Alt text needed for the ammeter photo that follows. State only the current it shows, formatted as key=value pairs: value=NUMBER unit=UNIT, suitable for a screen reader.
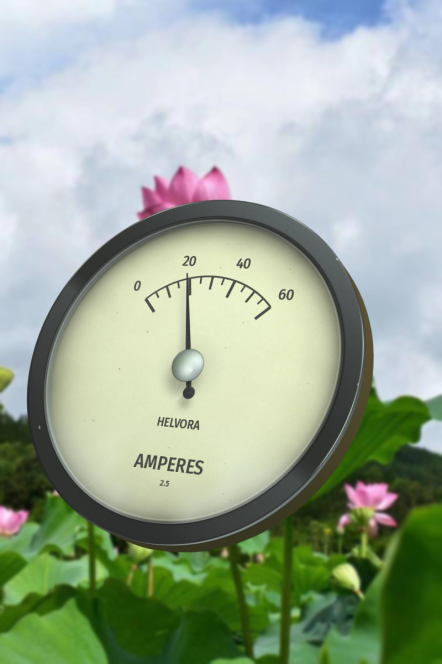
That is value=20 unit=A
